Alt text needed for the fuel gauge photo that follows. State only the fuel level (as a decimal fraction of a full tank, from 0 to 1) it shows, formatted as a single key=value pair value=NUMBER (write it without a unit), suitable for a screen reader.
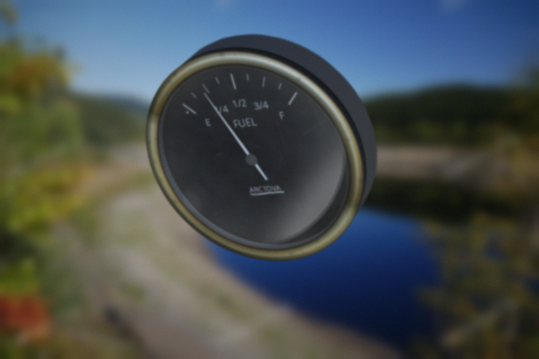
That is value=0.25
